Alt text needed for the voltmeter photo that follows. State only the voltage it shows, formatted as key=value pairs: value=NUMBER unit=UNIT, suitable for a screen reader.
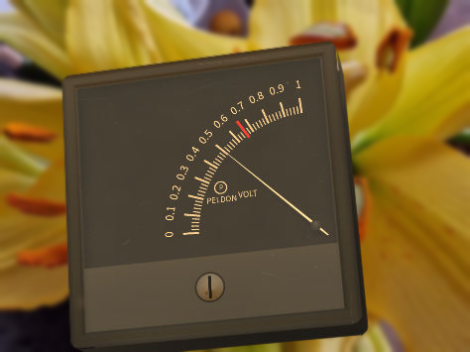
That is value=0.5 unit=V
